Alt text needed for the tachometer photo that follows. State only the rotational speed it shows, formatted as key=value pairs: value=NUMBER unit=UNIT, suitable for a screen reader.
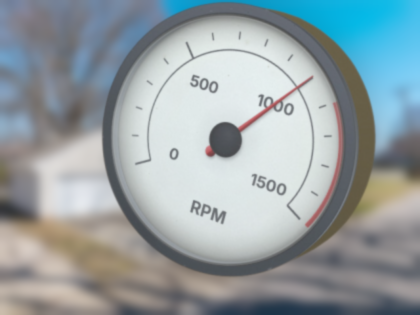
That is value=1000 unit=rpm
